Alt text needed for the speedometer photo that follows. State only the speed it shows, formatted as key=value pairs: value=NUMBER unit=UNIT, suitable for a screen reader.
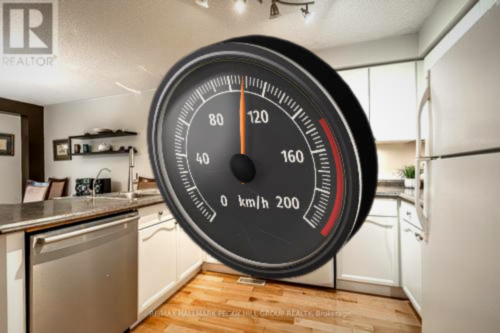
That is value=110 unit=km/h
